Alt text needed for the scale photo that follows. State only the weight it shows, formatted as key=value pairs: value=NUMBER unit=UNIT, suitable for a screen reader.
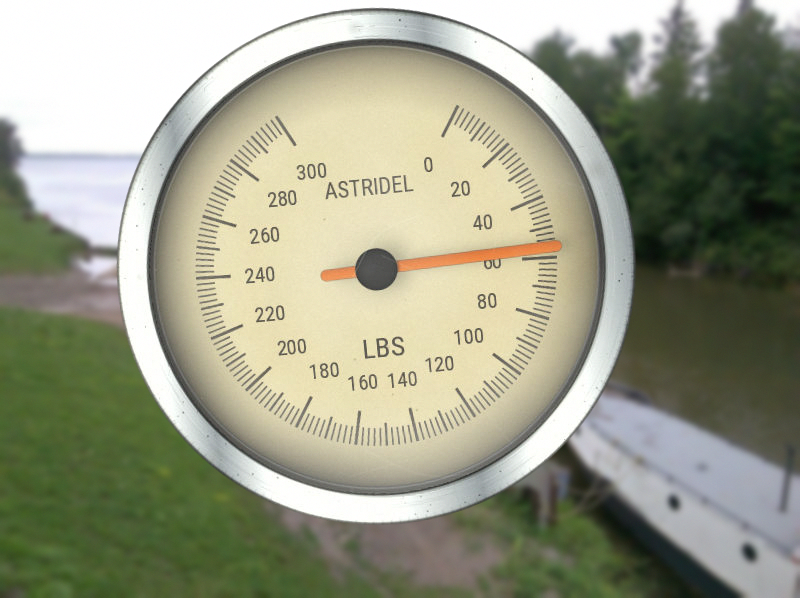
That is value=56 unit=lb
